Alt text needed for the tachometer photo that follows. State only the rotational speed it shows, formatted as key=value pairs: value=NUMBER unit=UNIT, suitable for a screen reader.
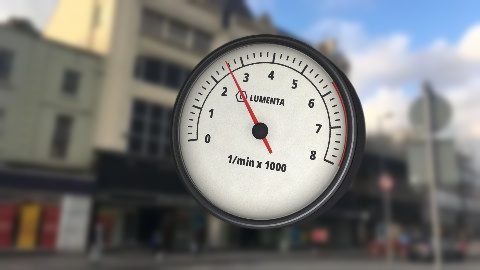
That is value=2600 unit=rpm
